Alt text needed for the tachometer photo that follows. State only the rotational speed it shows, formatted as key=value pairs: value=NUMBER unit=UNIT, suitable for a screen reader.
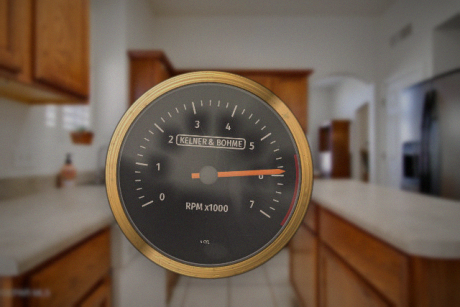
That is value=5900 unit=rpm
